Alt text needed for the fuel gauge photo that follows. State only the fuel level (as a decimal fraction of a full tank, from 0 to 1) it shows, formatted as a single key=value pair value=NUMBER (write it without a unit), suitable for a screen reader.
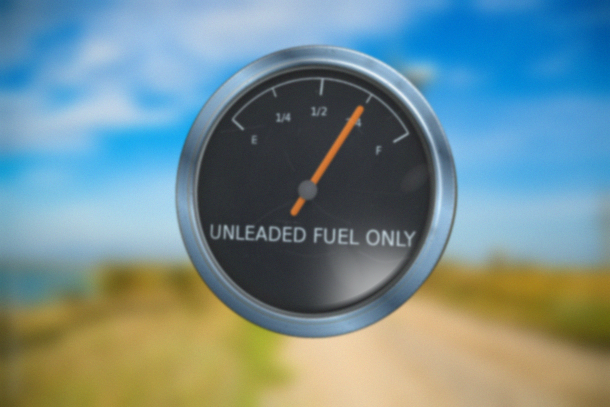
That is value=0.75
